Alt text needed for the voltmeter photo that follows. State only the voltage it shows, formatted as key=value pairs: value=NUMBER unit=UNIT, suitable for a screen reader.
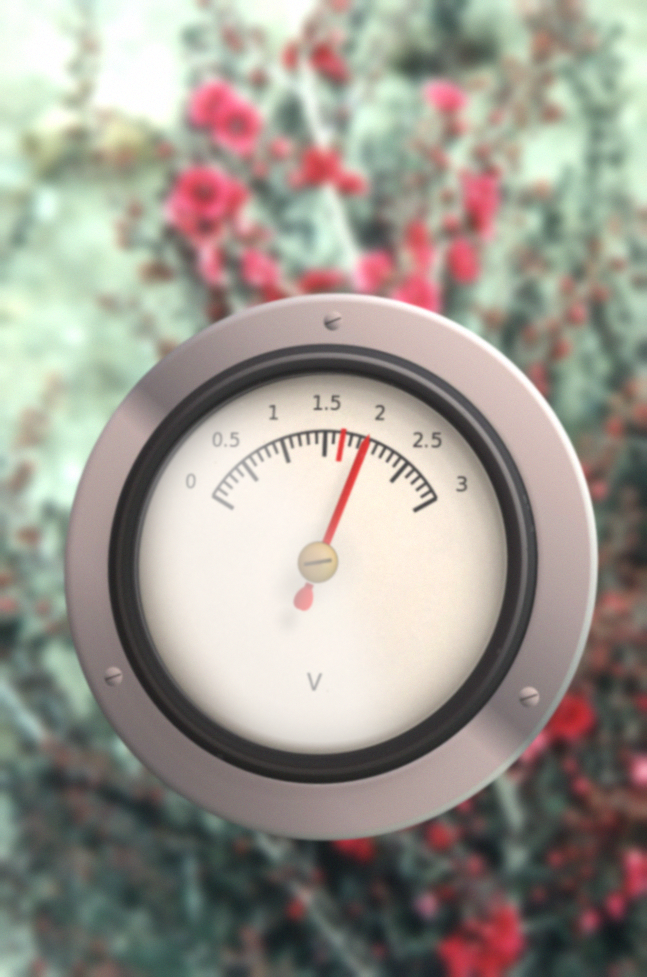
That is value=2 unit=V
